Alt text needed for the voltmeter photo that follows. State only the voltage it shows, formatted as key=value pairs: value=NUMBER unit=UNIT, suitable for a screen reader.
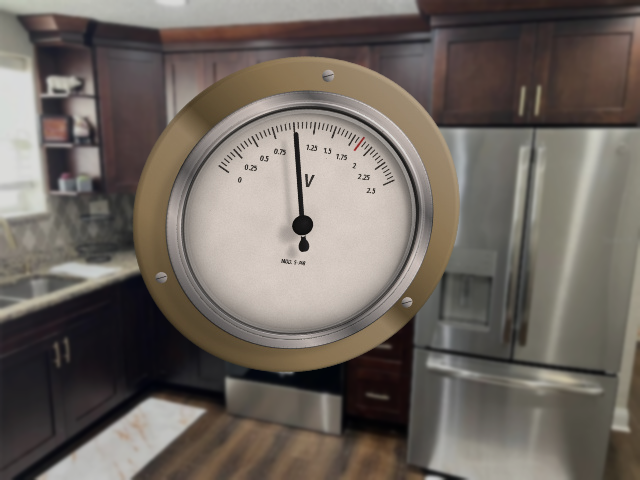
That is value=1 unit=V
